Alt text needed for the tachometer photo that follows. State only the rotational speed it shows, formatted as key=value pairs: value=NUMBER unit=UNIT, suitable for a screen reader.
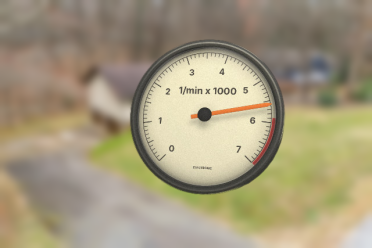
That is value=5600 unit=rpm
